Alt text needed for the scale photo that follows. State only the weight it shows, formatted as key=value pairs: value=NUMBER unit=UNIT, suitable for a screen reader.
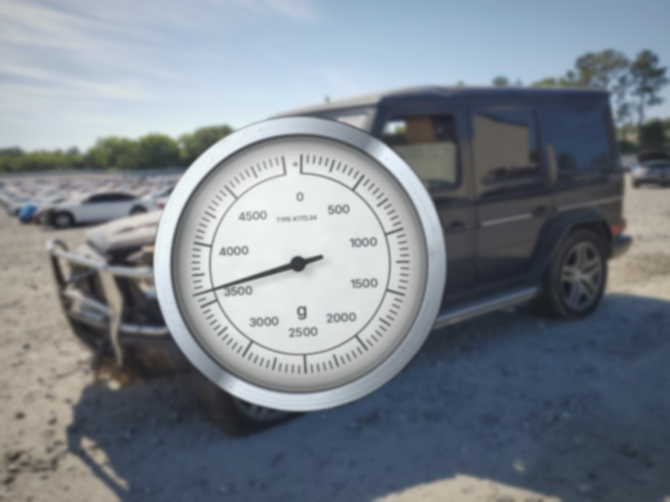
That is value=3600 unit=g
